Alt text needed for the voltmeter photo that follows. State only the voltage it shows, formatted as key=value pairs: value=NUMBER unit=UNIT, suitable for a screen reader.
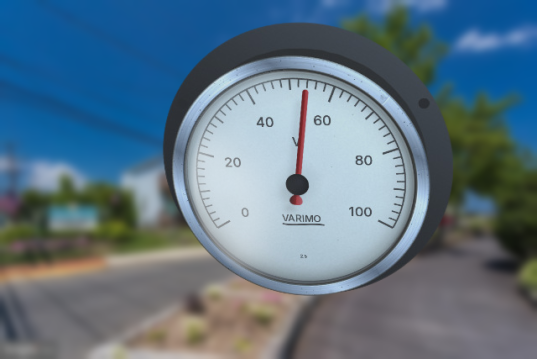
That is value=54 unit=V
